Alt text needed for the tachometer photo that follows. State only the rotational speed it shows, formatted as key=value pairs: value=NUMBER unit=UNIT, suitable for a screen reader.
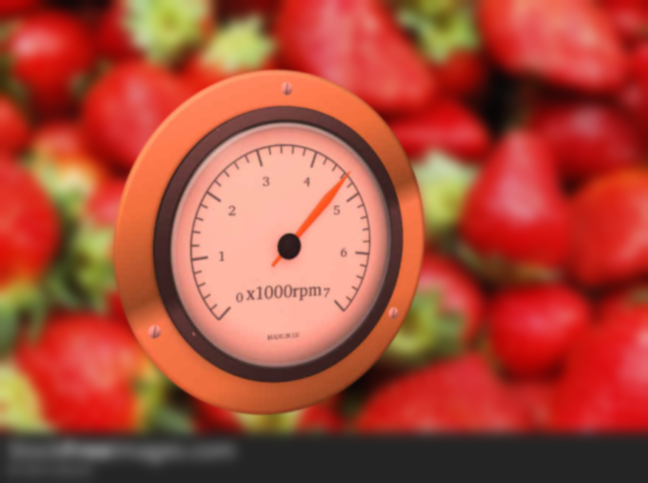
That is value=4600 unit=rpm
